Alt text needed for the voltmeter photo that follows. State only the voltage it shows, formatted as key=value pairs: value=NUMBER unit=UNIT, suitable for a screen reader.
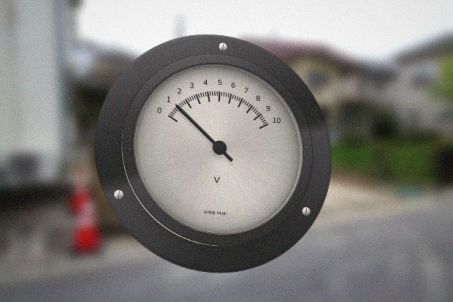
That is value=1 unit=V
